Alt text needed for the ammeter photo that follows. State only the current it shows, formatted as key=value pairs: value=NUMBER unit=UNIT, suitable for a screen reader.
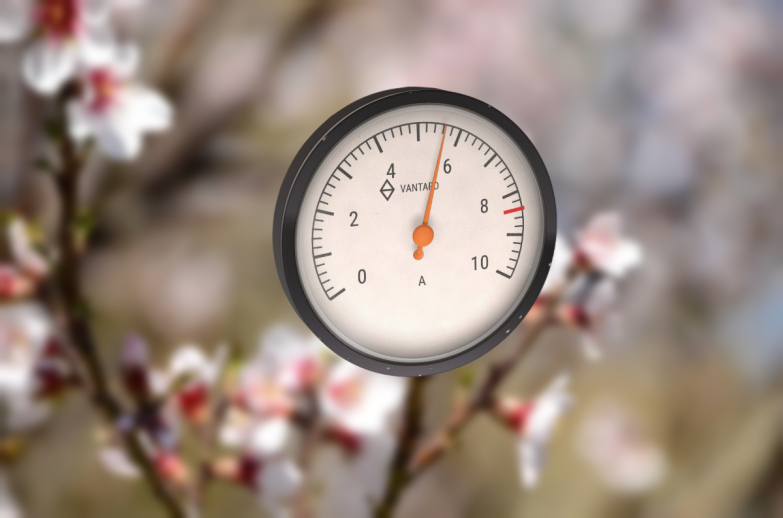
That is value=5.6 unit=A
